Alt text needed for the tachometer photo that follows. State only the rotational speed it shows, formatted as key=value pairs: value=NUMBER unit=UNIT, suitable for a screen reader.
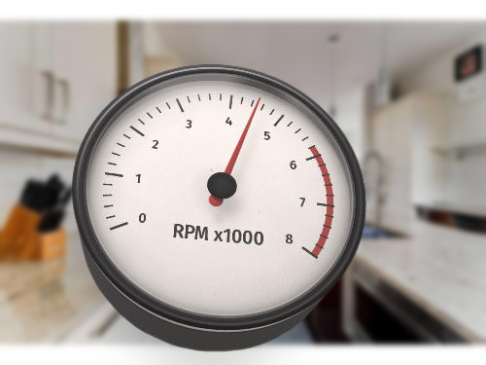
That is value=4500 unit=rpm
